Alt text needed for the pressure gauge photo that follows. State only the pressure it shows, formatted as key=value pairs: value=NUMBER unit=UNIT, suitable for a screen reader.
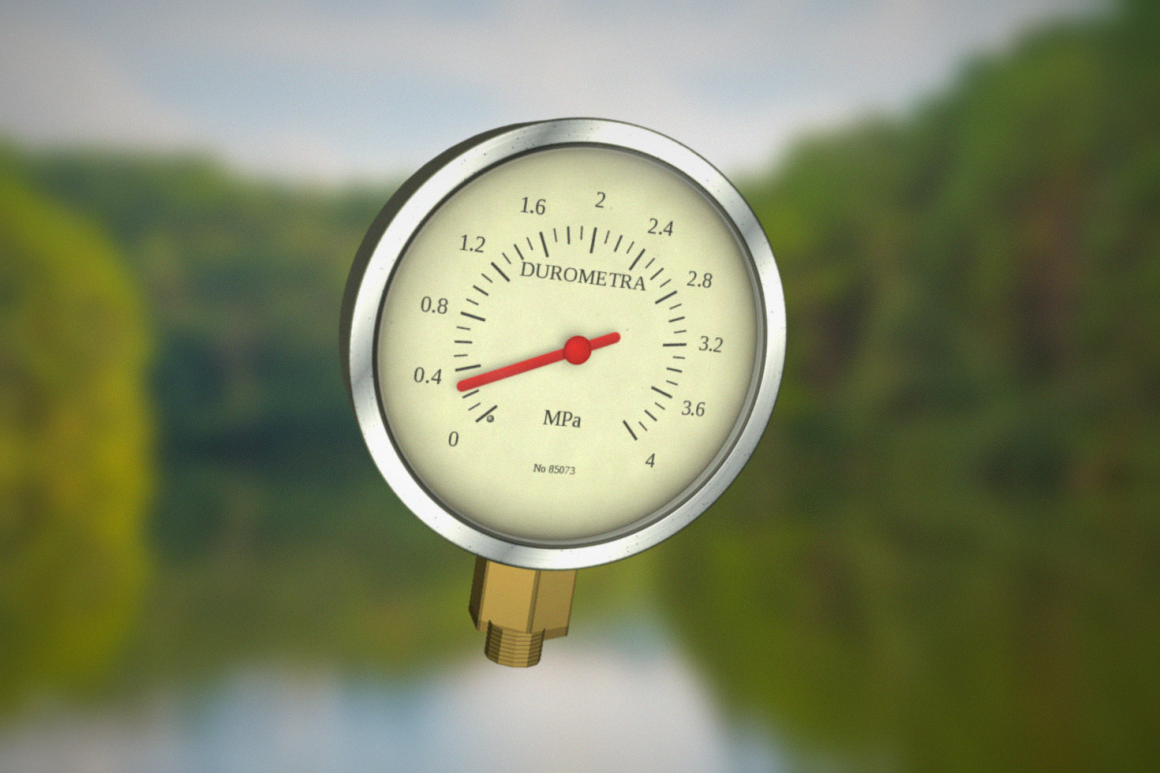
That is value=0.3 unit=MPa
